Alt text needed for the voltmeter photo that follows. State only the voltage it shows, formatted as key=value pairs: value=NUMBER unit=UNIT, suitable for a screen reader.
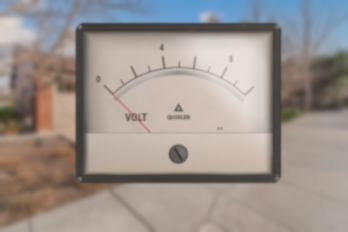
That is value=0 unit=V
